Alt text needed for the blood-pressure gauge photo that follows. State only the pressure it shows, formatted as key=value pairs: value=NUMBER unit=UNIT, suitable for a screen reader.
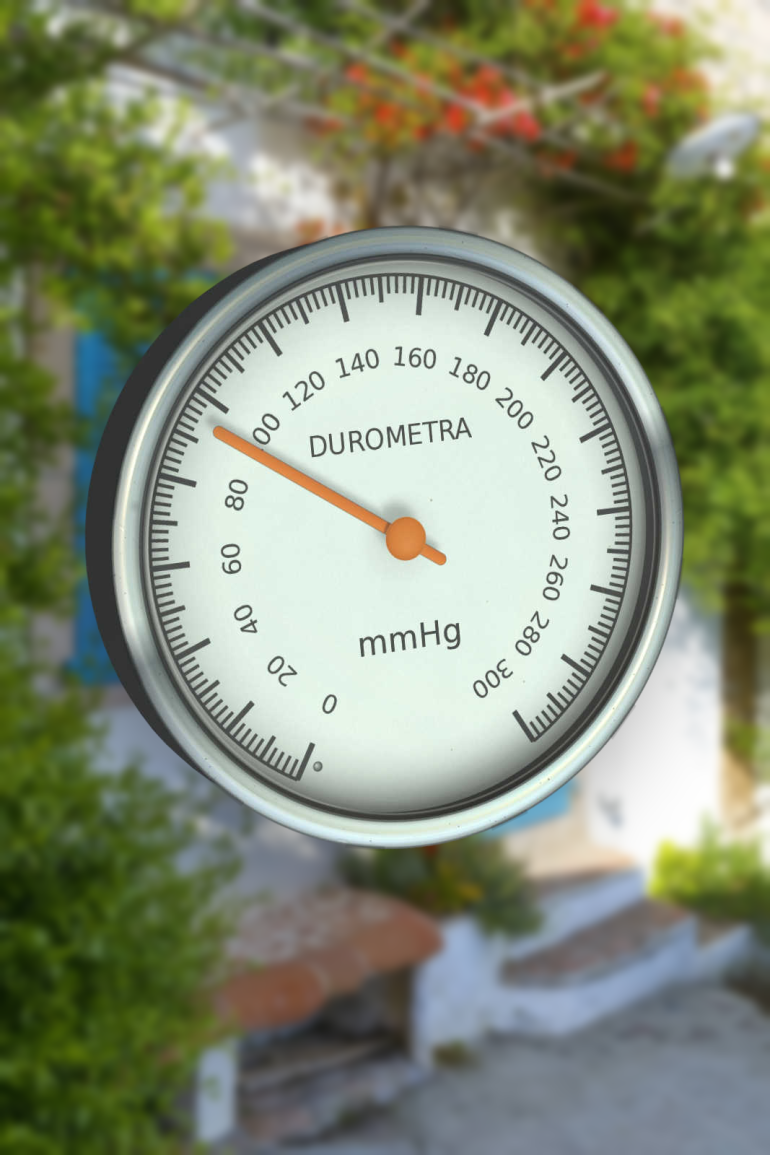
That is value=94 unit=mmHg
